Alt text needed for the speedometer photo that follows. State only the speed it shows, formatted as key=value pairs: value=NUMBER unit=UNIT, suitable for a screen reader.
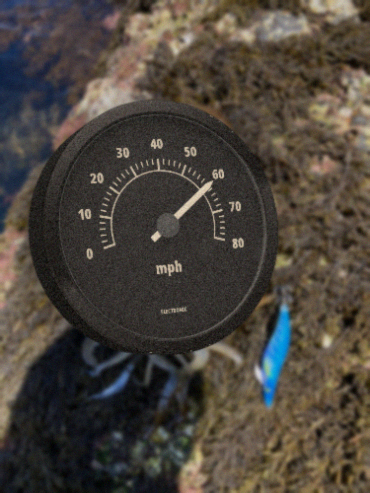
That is value=60 unit=mph
